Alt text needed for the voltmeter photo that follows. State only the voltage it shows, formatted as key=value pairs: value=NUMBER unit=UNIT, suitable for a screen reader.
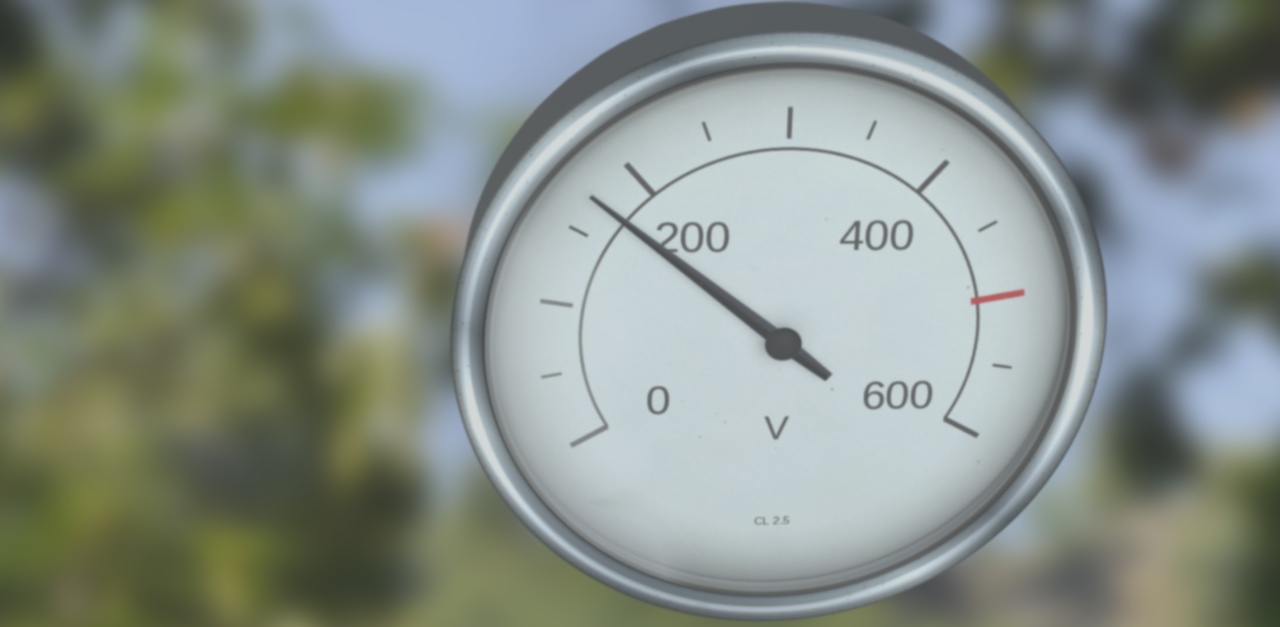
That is value=175 unit=V
